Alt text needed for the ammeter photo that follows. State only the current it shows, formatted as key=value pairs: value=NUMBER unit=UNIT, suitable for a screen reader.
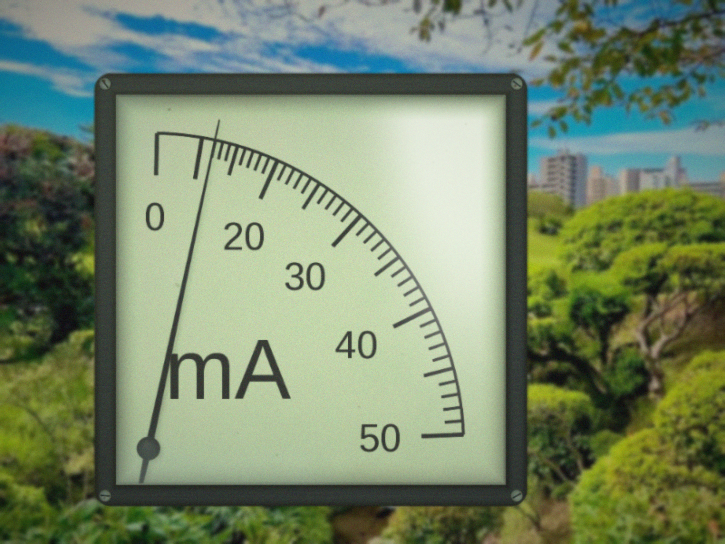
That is value=12 unit=mA
